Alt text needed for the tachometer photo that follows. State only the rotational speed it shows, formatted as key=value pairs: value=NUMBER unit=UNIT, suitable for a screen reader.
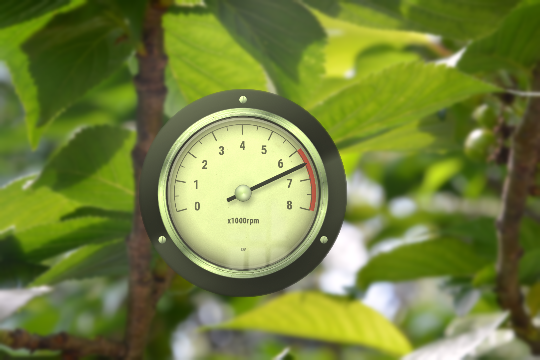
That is value=6500 unit=rpm
